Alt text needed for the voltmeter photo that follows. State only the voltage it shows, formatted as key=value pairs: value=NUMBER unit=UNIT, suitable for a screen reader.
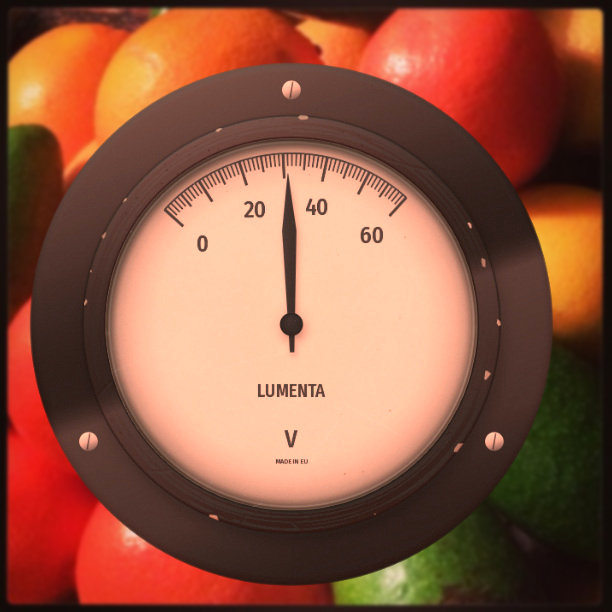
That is value=31 unit=V
